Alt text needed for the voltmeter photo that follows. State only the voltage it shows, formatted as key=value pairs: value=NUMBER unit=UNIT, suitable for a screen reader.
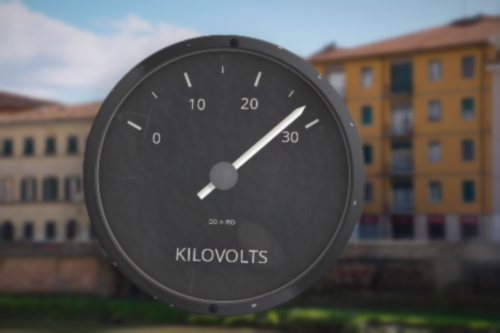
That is value=27.5 unit=kV
